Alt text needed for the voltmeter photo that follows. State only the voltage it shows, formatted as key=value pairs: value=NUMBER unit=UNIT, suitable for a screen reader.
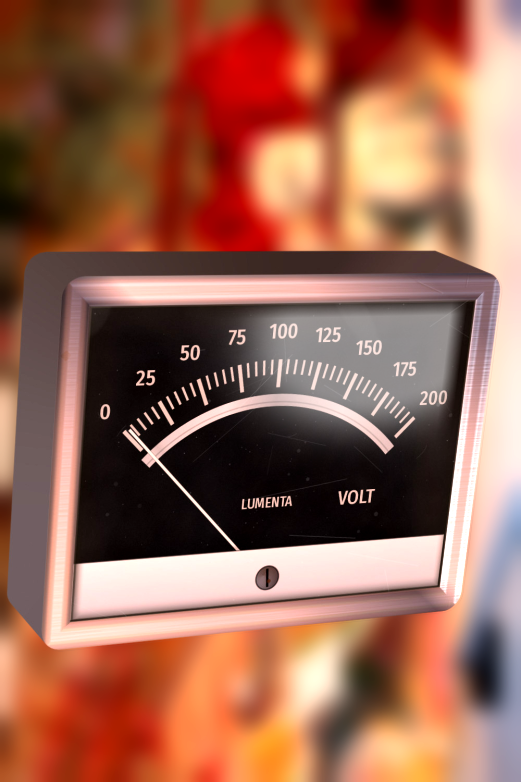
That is value=2.5 unit=V
